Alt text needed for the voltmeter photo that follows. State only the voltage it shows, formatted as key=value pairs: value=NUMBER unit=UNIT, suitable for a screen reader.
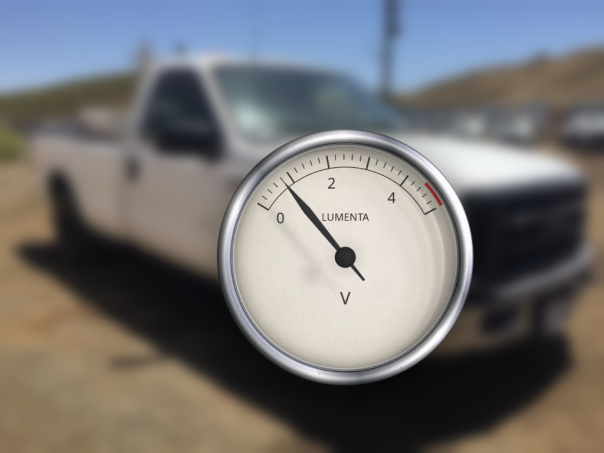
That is value=0.8 unit=V
